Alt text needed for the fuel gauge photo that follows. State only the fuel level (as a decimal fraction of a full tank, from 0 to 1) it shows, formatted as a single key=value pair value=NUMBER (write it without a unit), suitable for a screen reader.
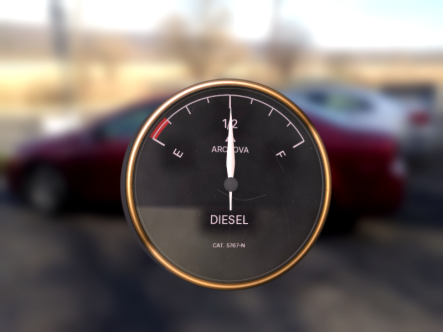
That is value=0.5
